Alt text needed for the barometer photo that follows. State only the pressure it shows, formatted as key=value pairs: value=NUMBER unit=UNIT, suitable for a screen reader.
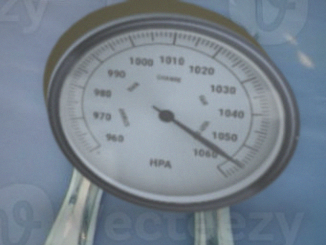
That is value=1055 unit=hPa
